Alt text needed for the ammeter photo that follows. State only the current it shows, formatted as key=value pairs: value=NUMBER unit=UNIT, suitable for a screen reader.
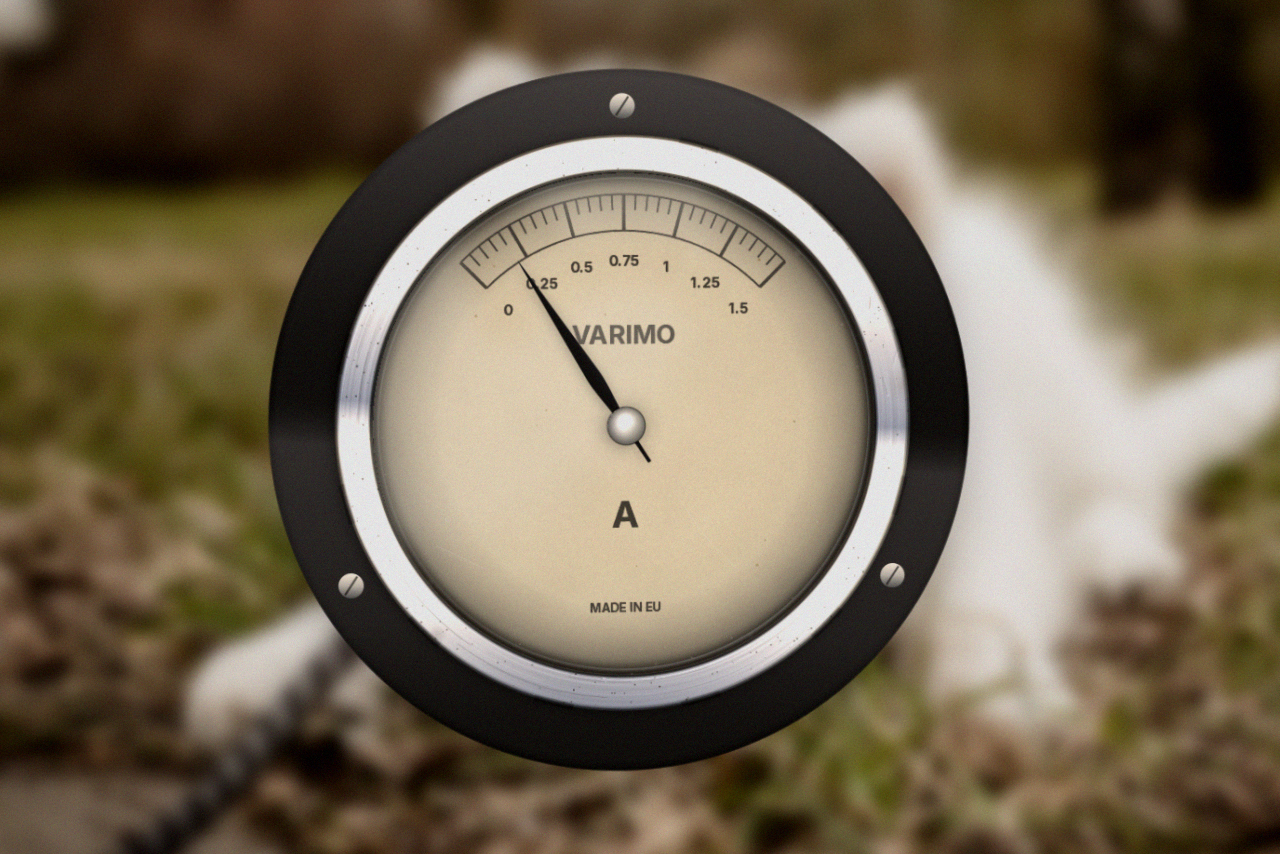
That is value=0.2 unit=A
